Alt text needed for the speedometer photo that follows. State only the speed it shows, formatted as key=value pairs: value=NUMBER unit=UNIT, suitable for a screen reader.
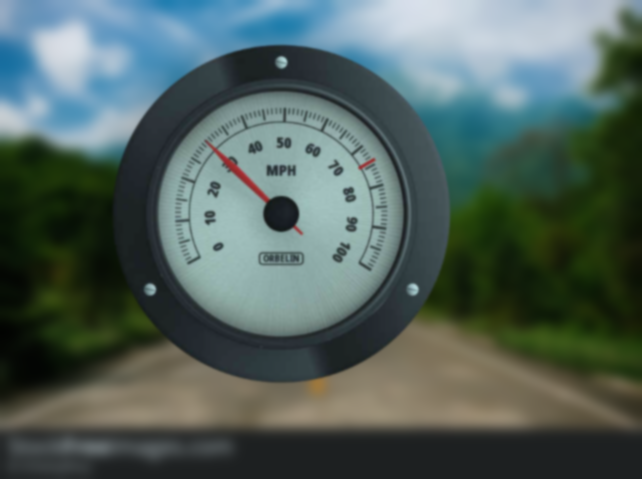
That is value=30 unit=mph
